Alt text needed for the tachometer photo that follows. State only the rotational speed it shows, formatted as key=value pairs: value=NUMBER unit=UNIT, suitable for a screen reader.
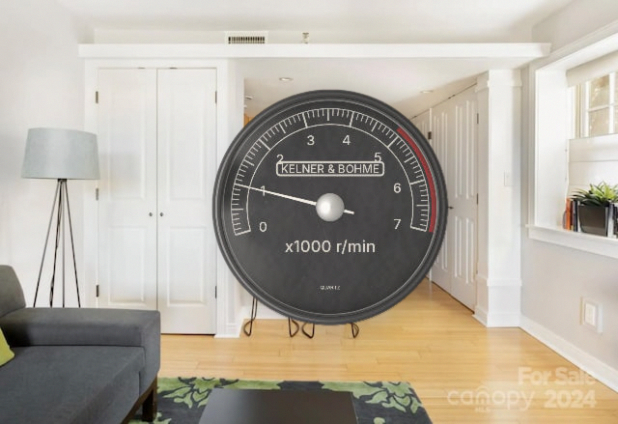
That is value=1000 unit=rpm
